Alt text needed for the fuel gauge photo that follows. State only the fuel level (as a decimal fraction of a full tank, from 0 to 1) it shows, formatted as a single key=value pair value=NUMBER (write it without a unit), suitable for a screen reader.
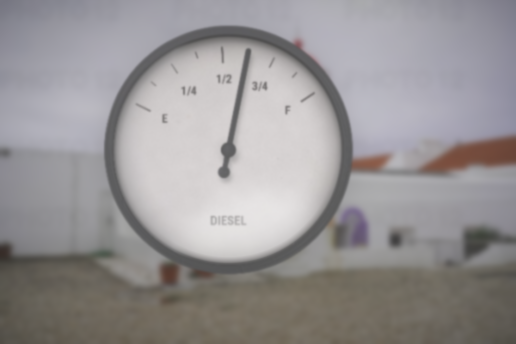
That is value=0.625
